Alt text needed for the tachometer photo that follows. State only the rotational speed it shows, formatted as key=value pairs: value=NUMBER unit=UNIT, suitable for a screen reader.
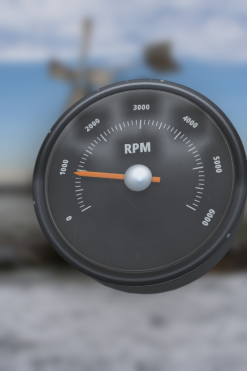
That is value=900 unit=rpm
